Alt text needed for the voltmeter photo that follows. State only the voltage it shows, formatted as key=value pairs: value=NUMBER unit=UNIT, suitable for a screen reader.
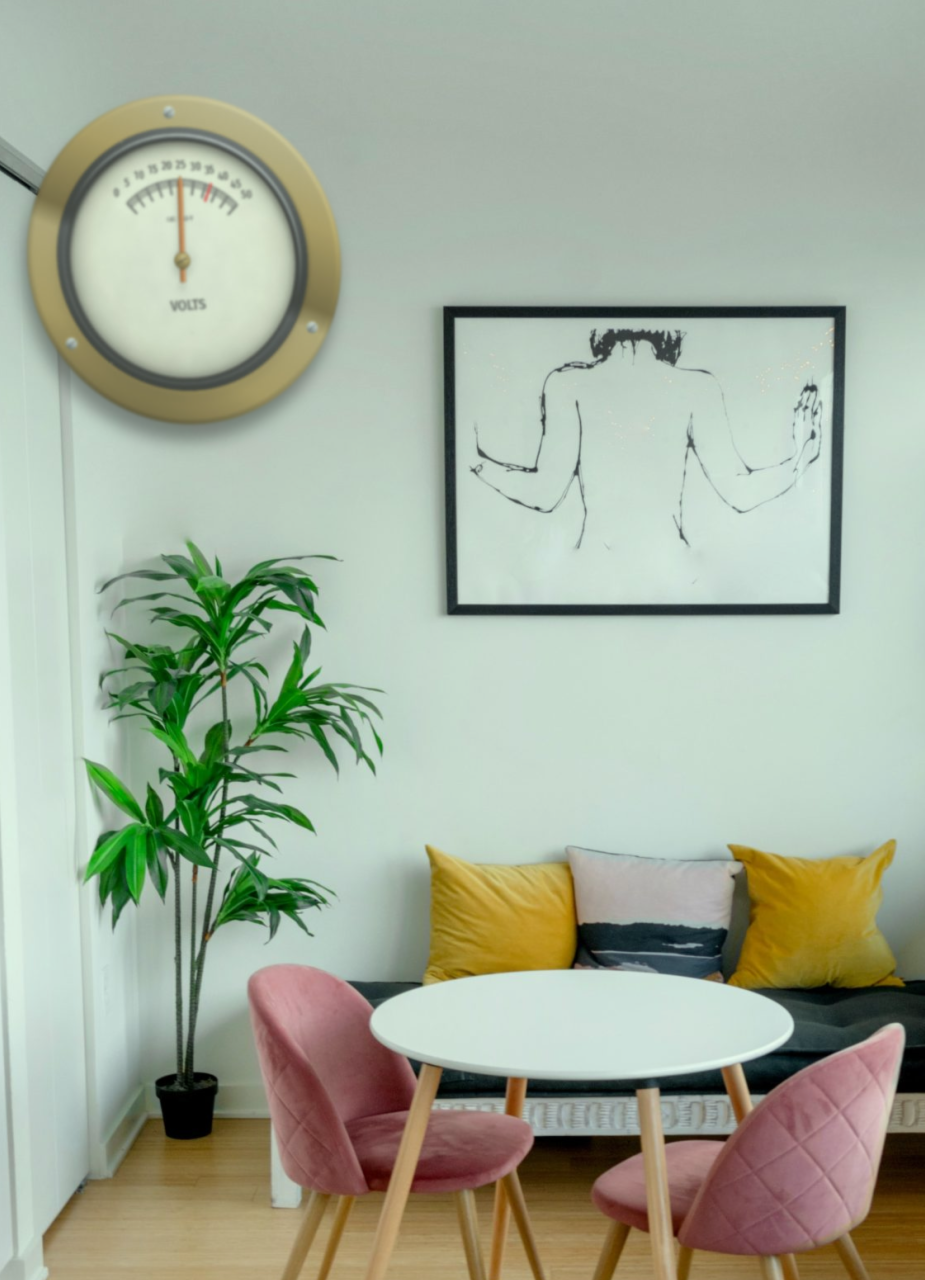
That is value=25 unit=V
